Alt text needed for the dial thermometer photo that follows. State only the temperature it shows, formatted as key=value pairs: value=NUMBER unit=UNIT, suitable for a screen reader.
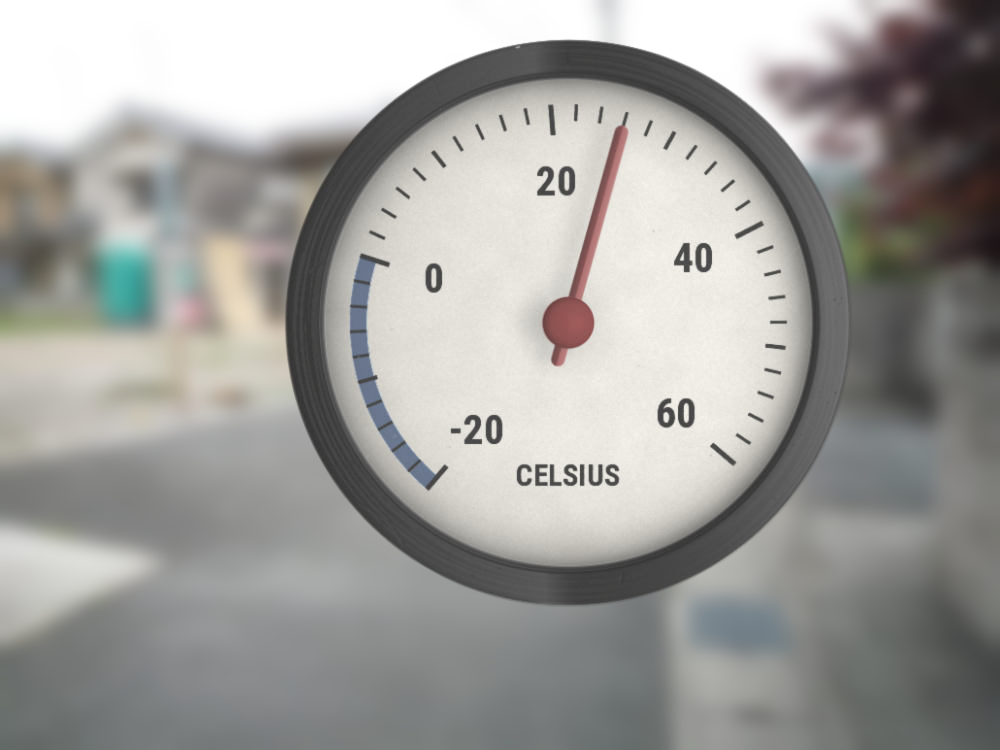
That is value=26 unit=°C
